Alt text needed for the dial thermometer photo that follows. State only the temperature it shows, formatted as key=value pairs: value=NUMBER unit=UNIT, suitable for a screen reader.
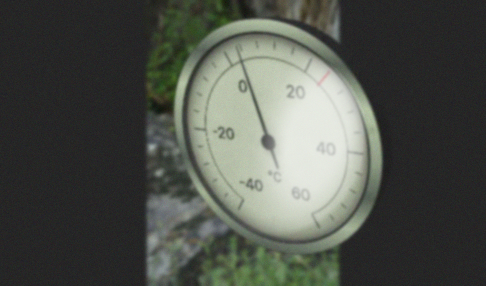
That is value=4 unit=°C
